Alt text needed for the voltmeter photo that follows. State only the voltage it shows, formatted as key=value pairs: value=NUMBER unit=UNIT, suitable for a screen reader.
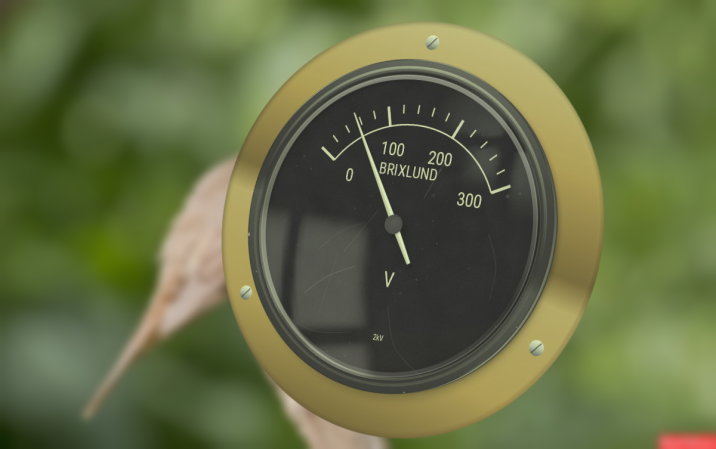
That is value=60 unit=V
